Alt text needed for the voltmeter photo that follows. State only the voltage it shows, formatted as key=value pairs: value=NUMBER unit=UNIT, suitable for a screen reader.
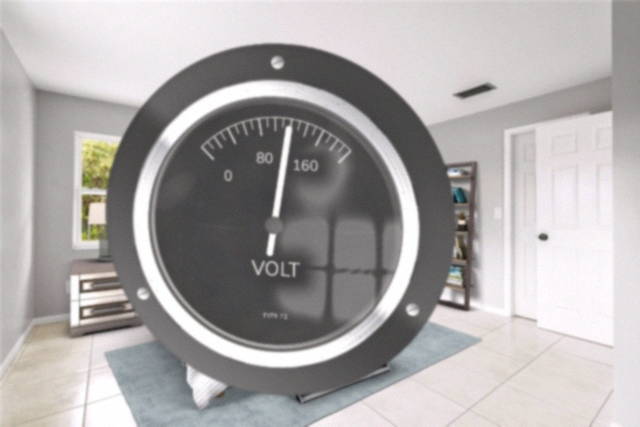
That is value=120 unit=V
